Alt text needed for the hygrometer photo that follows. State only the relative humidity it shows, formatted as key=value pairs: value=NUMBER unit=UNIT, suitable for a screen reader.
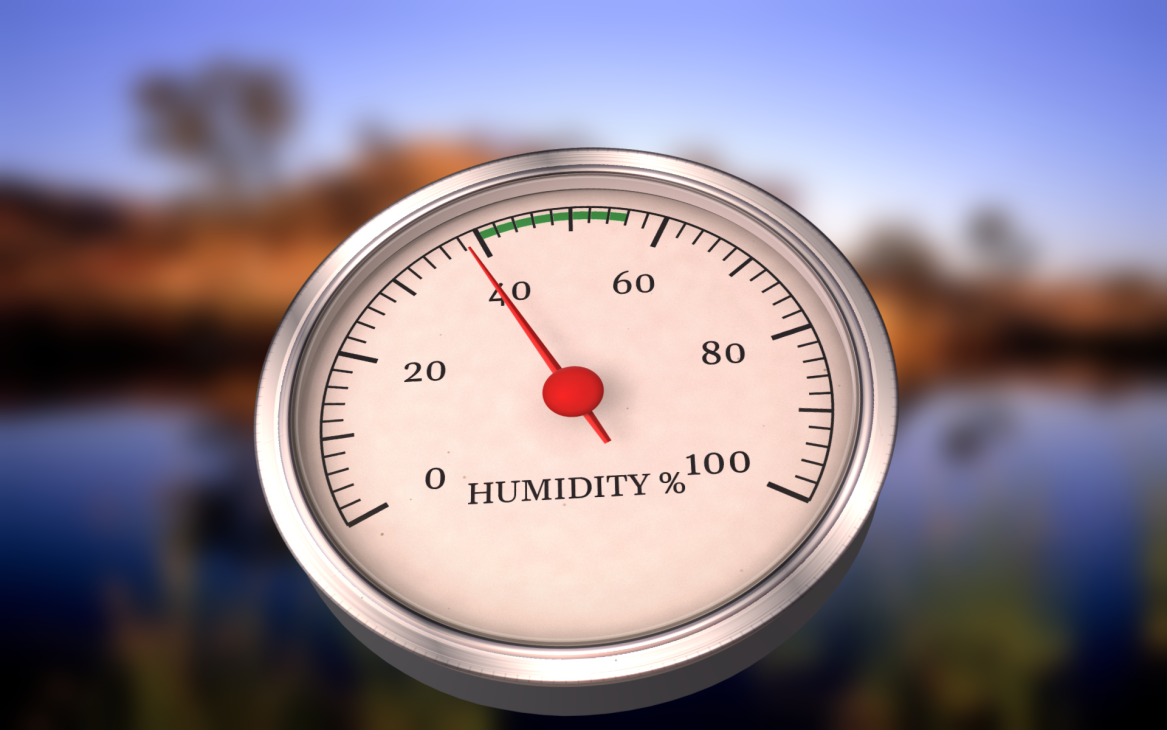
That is value=38 unit=%
